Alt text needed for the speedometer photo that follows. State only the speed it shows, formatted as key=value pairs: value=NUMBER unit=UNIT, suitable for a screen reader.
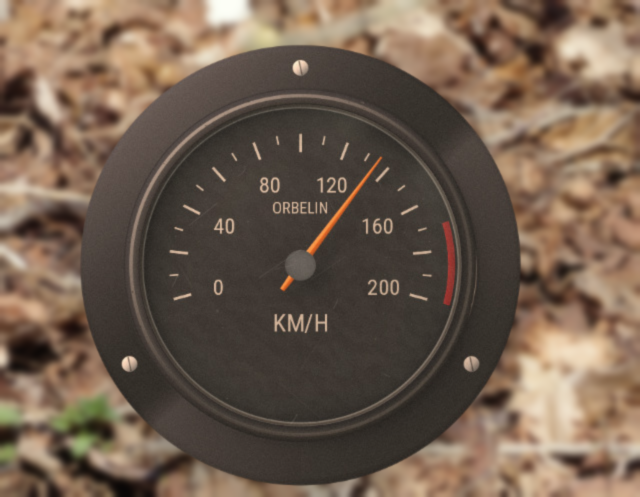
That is value=135 unit=km/h
